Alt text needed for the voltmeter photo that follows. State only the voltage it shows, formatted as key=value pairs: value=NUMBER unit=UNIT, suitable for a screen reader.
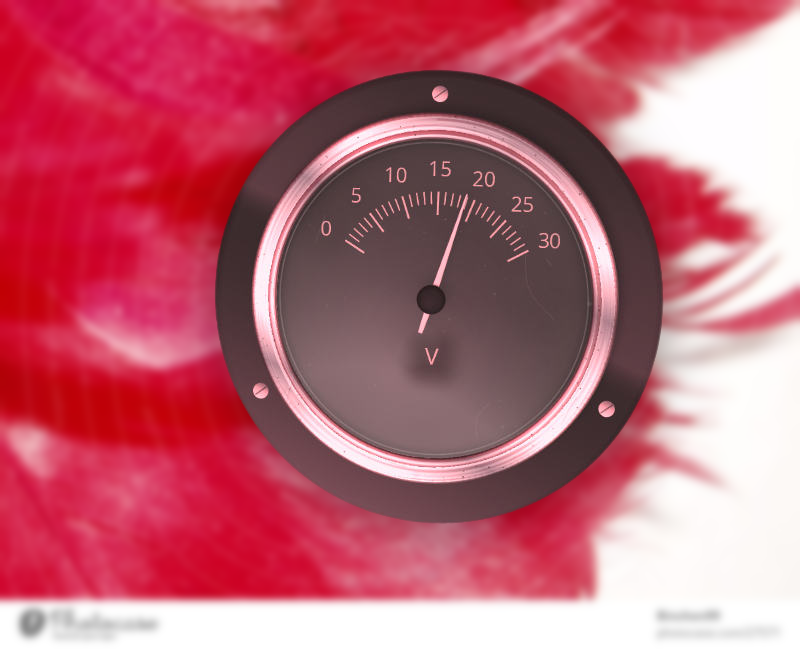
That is value=19 unit=V
